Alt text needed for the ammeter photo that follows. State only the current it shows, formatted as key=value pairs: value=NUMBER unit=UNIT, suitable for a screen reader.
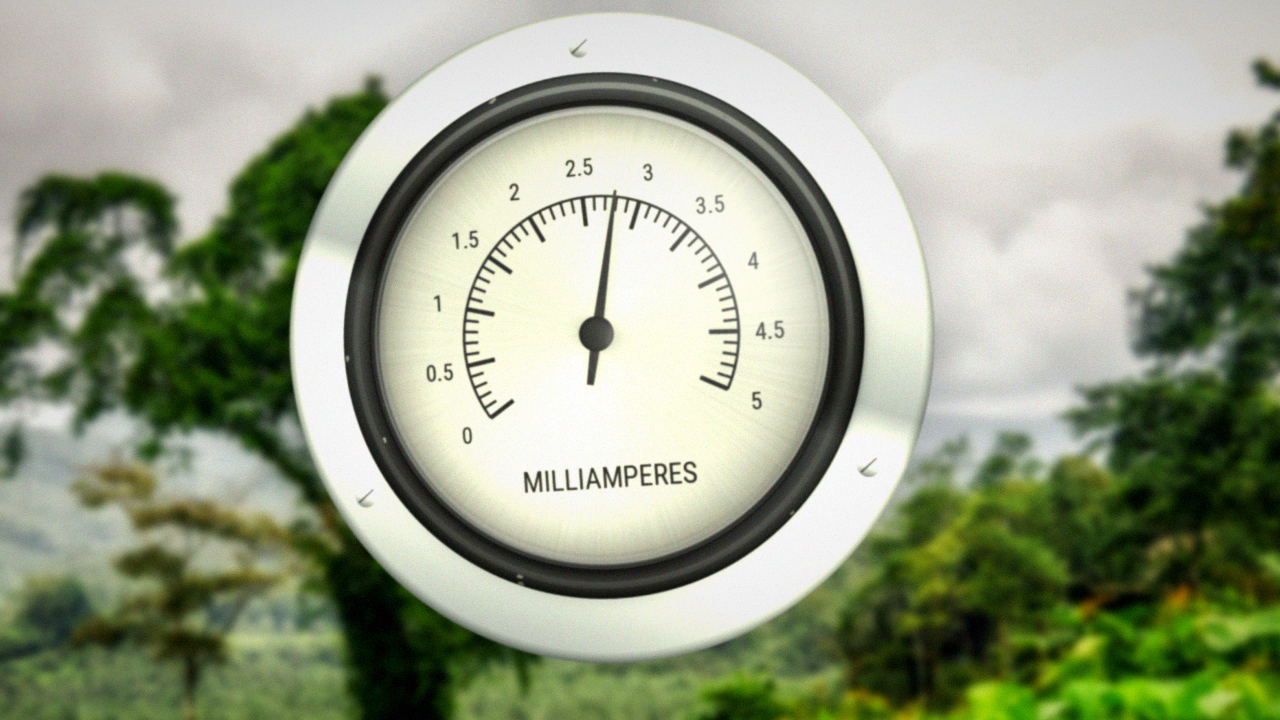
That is value=2.8 unit=mA
